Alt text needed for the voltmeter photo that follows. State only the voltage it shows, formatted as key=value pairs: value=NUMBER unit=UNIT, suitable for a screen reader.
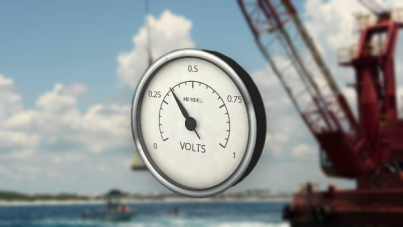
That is value=0.35 unit=V
